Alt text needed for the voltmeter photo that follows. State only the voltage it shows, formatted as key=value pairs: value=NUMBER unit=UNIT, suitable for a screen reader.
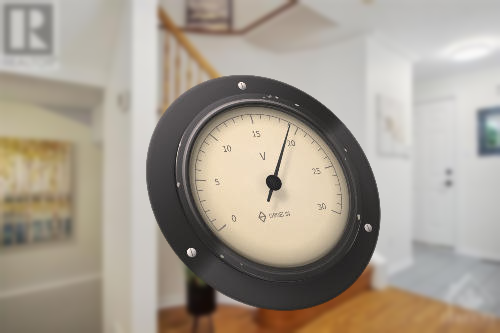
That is value=19 unit=V
